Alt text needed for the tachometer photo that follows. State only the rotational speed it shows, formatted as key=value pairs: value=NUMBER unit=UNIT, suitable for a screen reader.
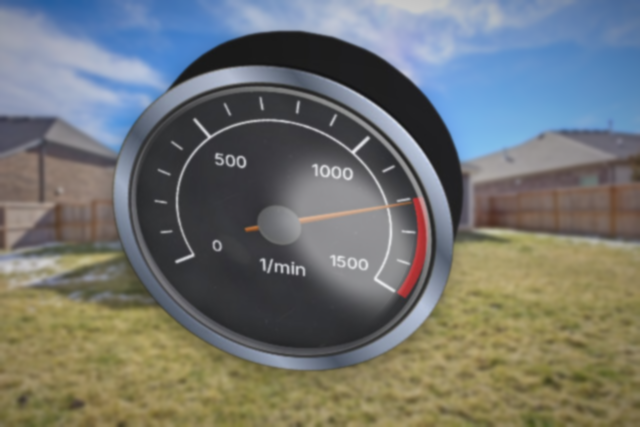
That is value=1200 unit=rpm
